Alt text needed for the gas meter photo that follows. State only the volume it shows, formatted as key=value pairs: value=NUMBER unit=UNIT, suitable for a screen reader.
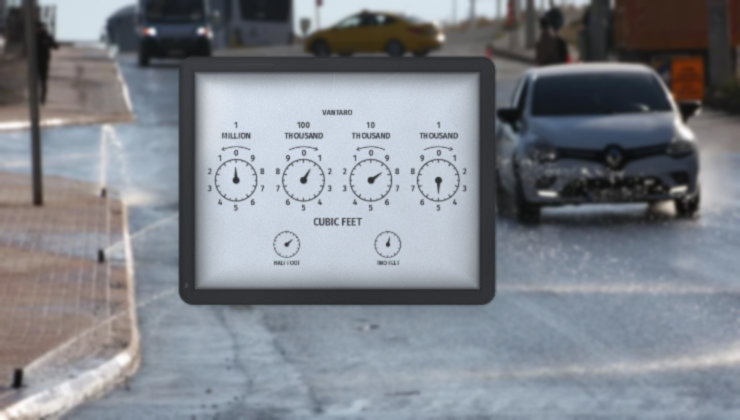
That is value=8500 unit=ft³
